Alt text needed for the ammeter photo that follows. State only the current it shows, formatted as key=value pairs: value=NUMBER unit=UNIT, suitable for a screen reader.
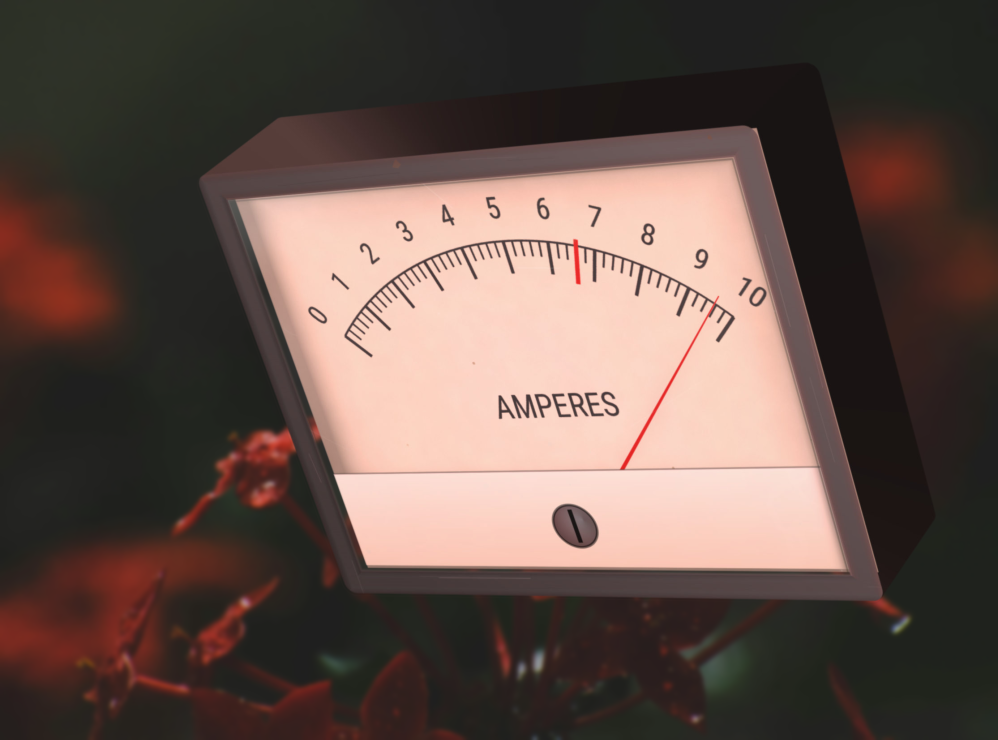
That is value=9.6 unit=A
